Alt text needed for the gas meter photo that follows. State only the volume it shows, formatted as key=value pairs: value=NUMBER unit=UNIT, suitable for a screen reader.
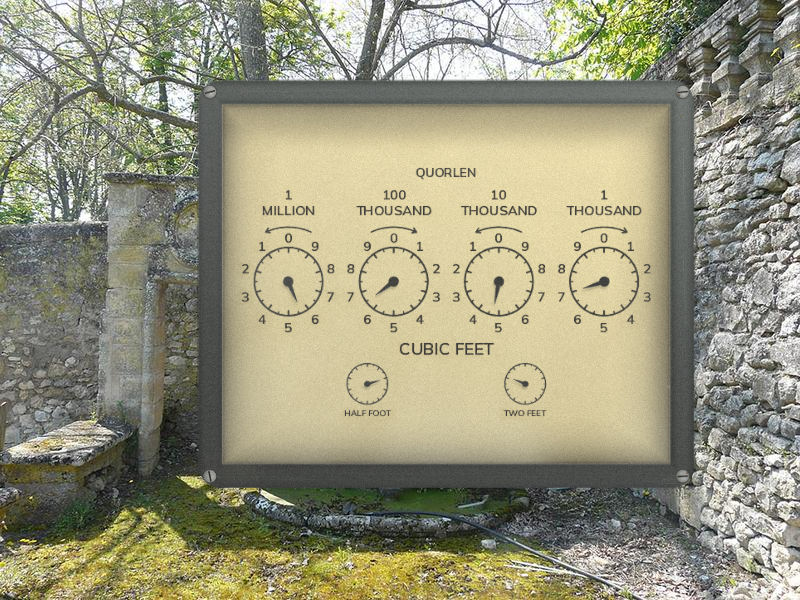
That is value=564700 unit=ft³
